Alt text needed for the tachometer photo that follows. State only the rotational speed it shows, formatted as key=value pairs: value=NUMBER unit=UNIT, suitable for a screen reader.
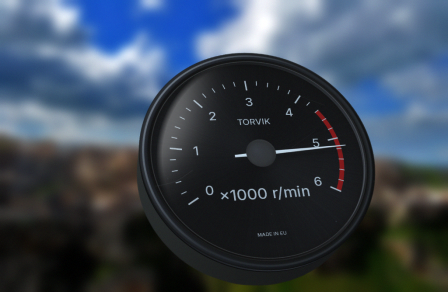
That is value=5200 unit=rpm
